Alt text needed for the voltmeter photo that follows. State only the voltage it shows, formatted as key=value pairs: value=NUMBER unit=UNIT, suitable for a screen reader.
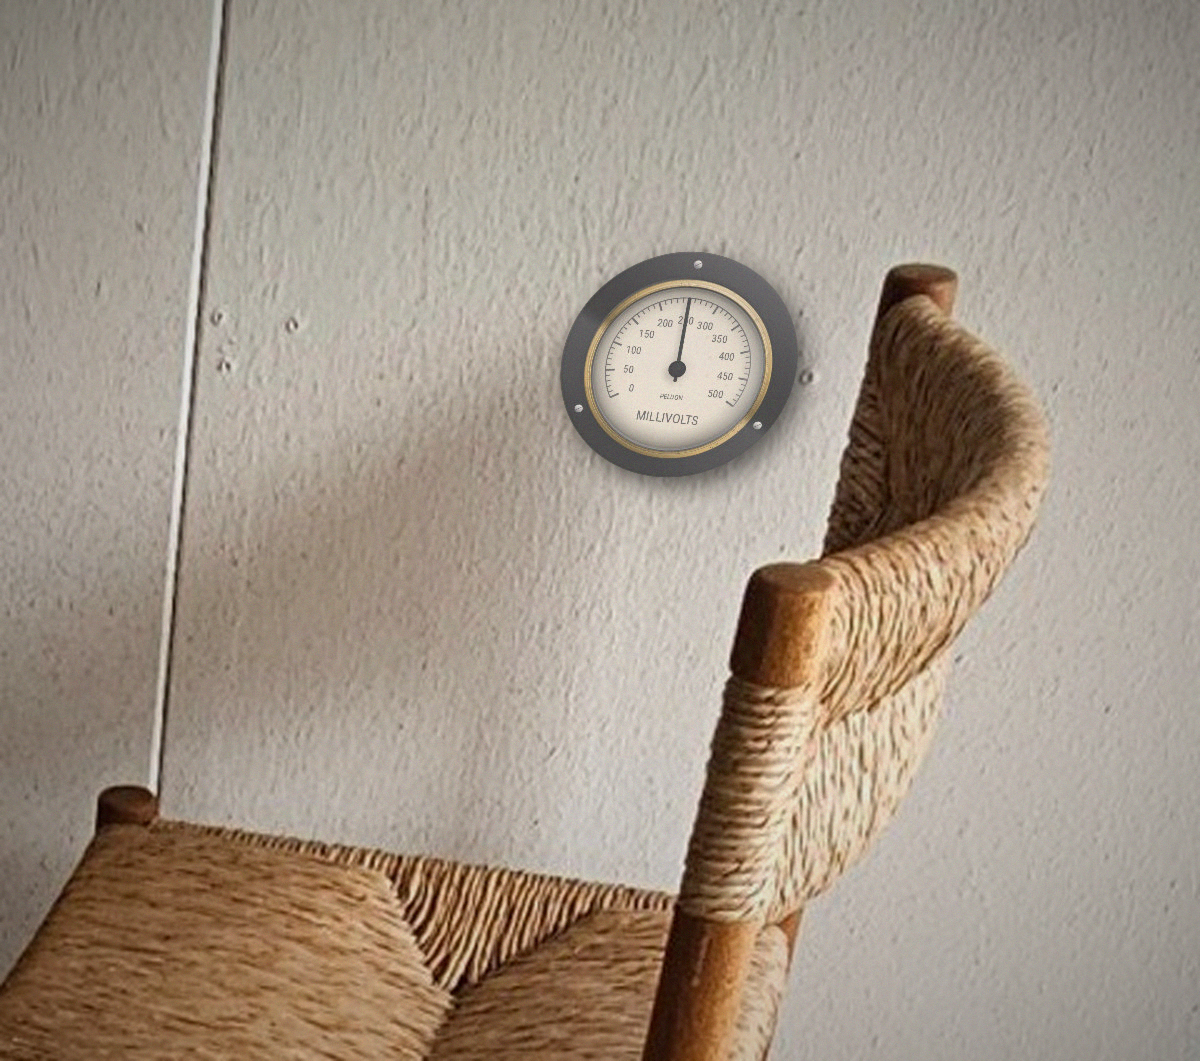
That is value=250 unit=mV
